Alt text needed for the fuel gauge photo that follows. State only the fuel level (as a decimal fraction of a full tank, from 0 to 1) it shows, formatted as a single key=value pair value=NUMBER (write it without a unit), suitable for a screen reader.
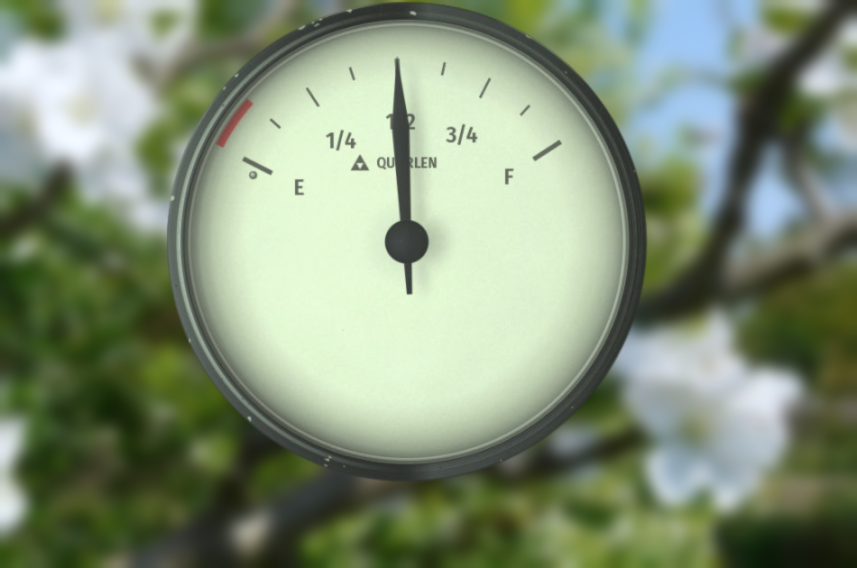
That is value=0.5
